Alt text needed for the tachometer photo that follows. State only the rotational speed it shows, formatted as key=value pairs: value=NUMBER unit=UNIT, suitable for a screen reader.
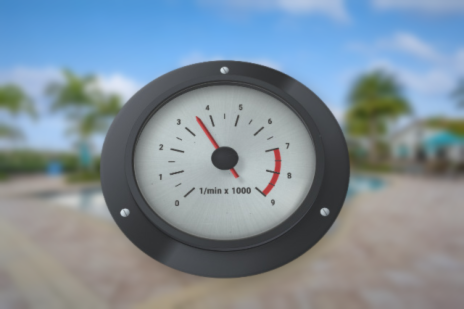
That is value=3500 unit=rpm
